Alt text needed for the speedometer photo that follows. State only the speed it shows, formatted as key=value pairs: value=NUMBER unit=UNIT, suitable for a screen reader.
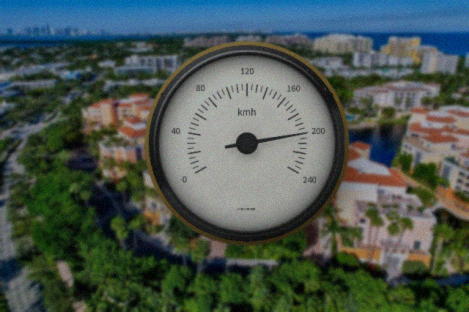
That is value=200 unit=km/h
